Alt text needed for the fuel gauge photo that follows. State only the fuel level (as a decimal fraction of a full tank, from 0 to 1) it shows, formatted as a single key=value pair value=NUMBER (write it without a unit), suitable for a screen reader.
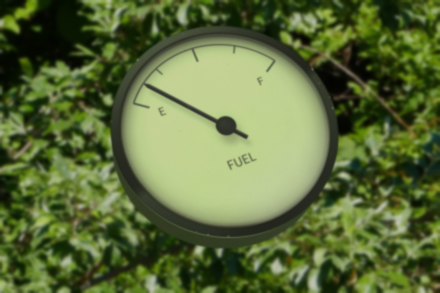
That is value=0.125
